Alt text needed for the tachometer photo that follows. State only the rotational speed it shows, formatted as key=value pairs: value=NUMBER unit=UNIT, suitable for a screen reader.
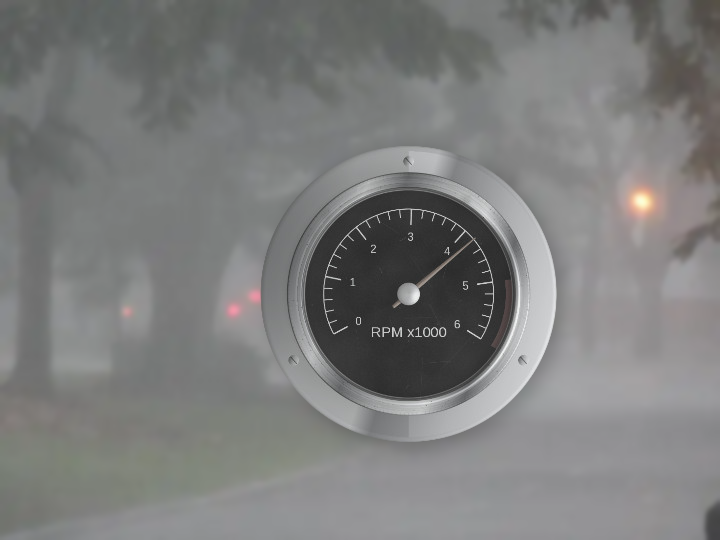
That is value=4200 unit=rpm
